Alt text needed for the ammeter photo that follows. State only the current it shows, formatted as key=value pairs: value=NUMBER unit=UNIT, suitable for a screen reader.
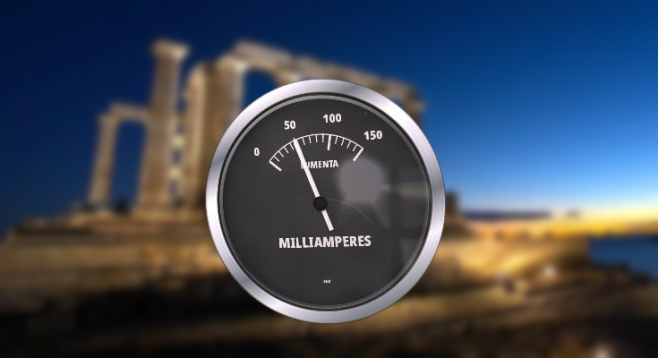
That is value=50 unit=mA
